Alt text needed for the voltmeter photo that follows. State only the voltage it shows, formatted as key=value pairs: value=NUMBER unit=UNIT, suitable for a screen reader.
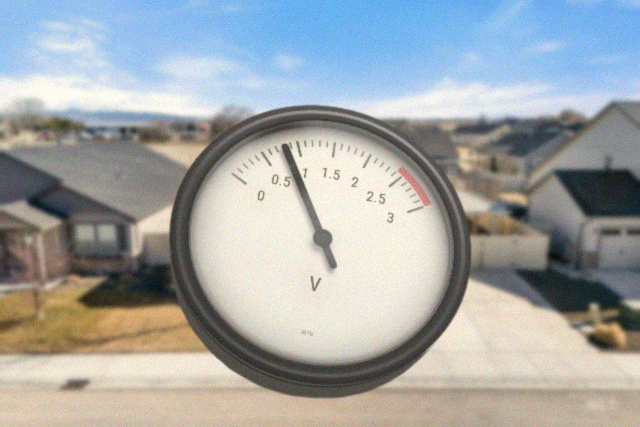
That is value=0.8 unit=V
